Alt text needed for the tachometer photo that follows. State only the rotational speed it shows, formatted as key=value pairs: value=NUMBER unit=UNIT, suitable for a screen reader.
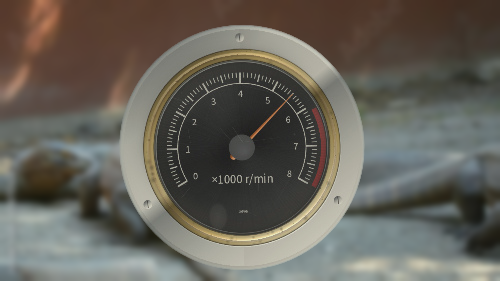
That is value=5500 unit=rpm
